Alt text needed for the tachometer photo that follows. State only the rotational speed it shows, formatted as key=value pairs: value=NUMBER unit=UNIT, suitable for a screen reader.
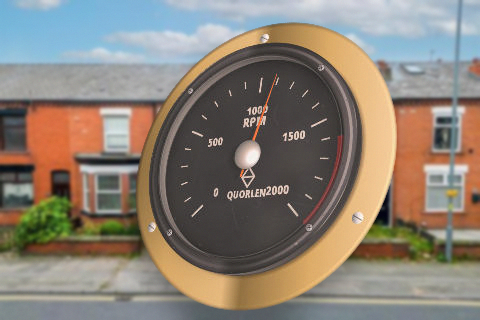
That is value=1100 unit=rpm
